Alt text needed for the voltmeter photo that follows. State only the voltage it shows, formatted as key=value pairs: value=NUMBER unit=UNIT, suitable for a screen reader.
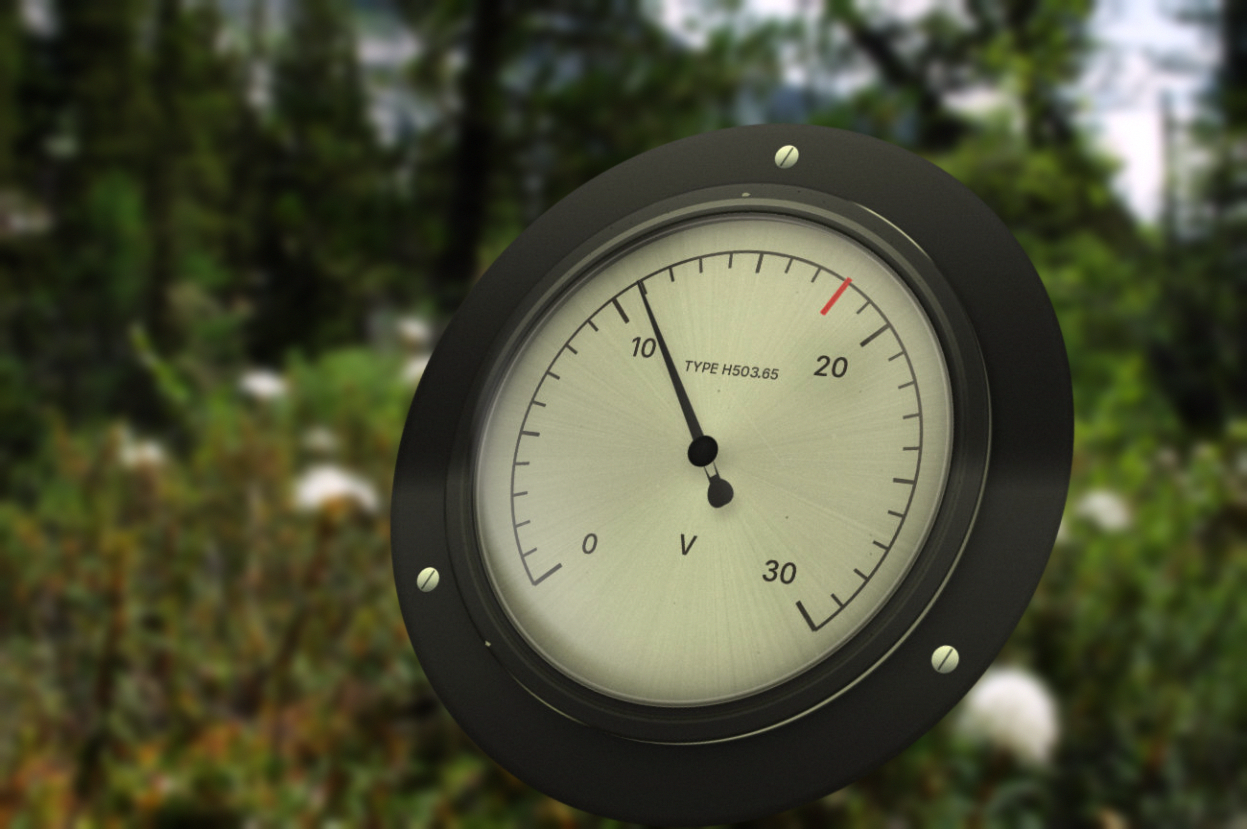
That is value=11 unit=V
